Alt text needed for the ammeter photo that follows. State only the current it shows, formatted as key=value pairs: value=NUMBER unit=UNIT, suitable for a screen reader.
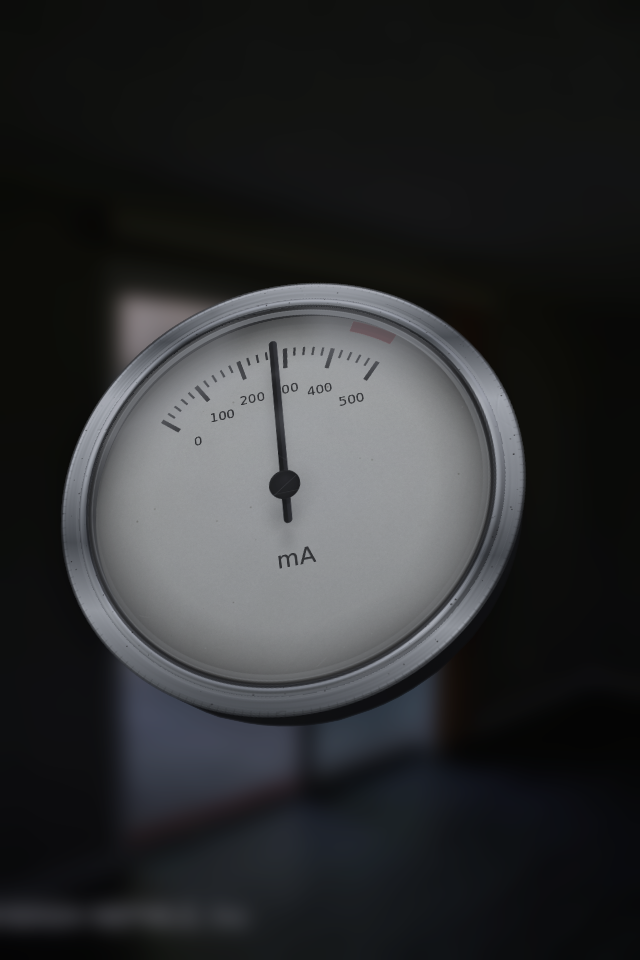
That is value=280 unit=mA
